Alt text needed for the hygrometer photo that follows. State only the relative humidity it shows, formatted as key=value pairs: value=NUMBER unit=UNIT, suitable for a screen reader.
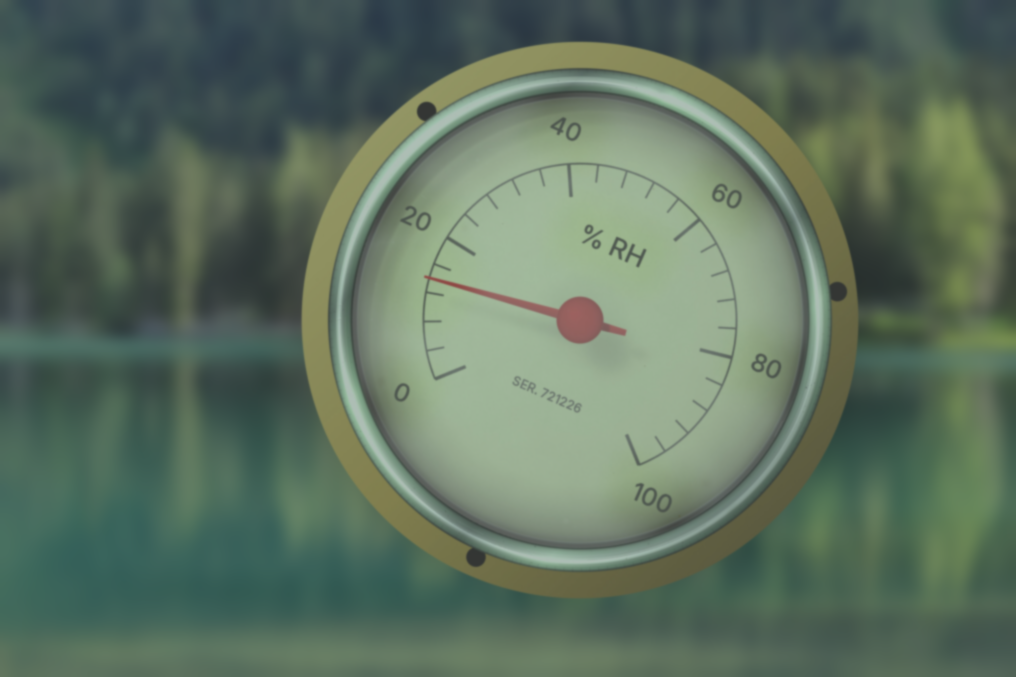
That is value=14 unit=%
